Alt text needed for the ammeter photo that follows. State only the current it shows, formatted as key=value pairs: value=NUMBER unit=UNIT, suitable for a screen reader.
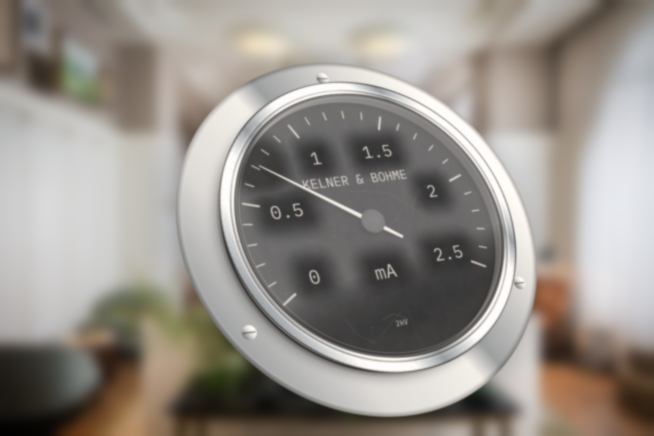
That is value=0.7 unit=mA
